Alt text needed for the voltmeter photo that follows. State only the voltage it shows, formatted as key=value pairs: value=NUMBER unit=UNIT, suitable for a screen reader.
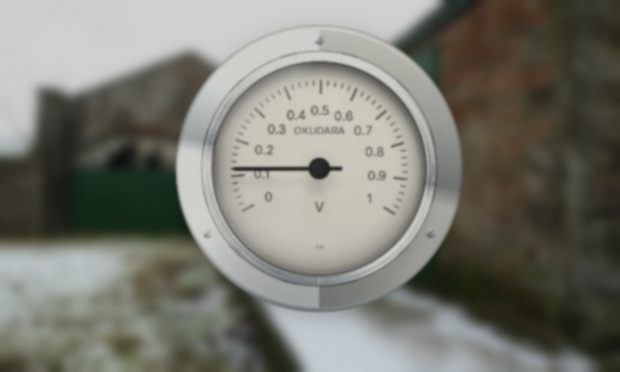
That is value=0.12 unit=V
